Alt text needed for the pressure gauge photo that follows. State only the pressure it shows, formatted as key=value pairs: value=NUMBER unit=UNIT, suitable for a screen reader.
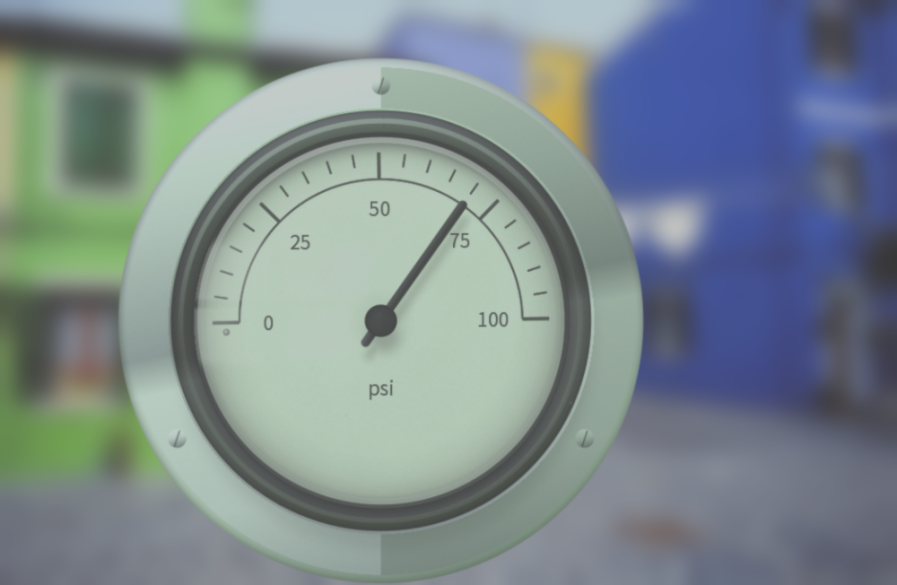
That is value=70 unit=psi
